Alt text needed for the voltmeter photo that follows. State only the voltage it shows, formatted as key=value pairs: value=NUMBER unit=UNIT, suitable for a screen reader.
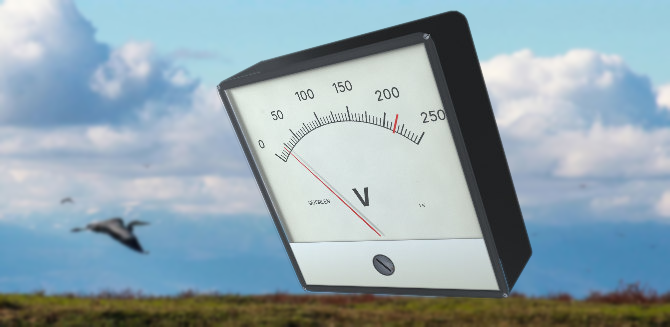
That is value=25 unit=V
